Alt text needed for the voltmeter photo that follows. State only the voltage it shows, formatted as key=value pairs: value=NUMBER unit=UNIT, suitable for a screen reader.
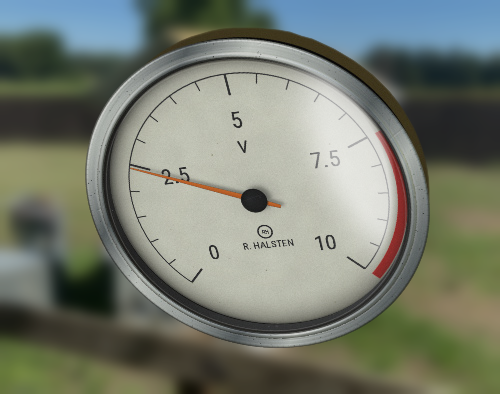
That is value=2.5 unit=V
